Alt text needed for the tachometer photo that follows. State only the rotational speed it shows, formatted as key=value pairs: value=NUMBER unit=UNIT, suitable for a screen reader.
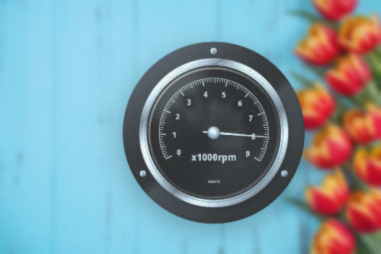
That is value=8000 unit=rpm
